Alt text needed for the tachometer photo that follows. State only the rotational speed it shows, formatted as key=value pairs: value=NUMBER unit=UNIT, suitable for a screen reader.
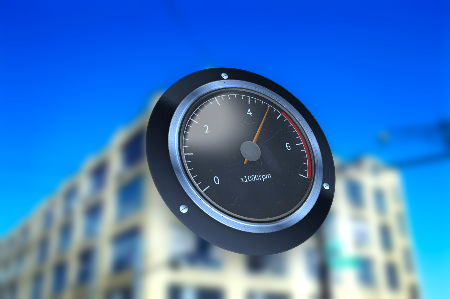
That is value=4600 unit=rpm
